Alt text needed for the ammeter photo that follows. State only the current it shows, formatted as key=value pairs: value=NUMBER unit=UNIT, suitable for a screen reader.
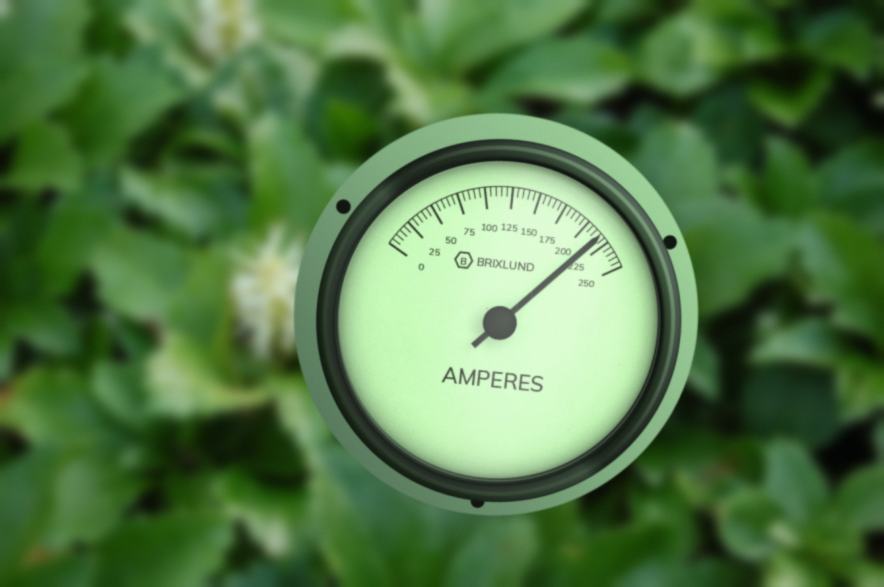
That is value=215 unit=A
